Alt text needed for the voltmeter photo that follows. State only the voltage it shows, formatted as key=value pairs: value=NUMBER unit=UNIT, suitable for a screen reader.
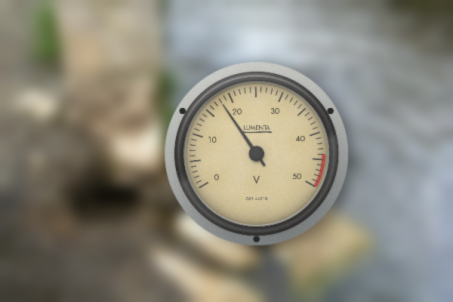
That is value=18 unit=V
